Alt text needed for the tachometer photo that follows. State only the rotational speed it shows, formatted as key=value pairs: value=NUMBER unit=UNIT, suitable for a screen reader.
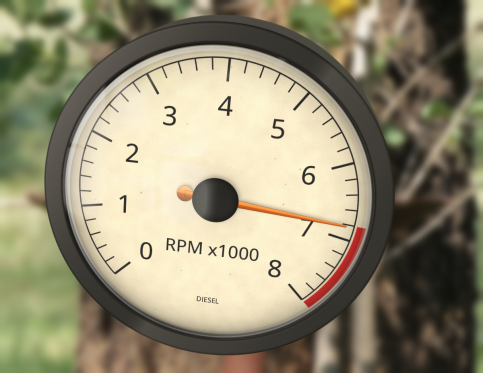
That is value=6800 unit=rpm
